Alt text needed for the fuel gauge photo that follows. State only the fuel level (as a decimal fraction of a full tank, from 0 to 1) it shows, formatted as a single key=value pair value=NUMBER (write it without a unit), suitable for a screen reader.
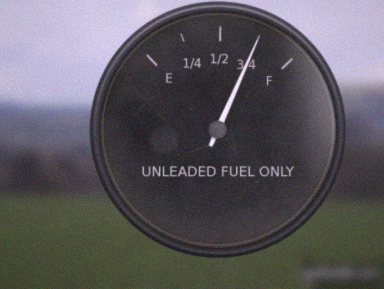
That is value=0.75
